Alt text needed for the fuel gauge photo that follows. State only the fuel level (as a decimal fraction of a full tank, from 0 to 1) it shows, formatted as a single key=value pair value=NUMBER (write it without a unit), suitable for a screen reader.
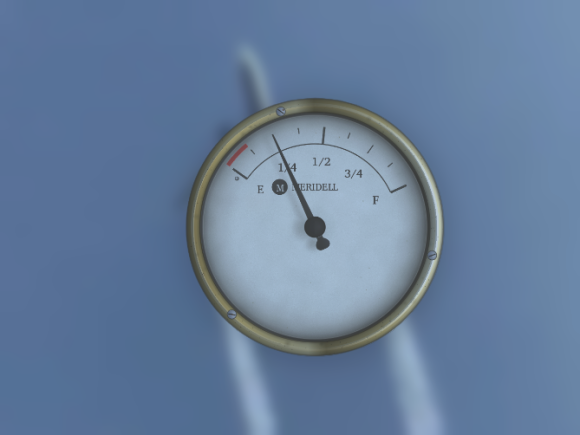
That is value=0.25
